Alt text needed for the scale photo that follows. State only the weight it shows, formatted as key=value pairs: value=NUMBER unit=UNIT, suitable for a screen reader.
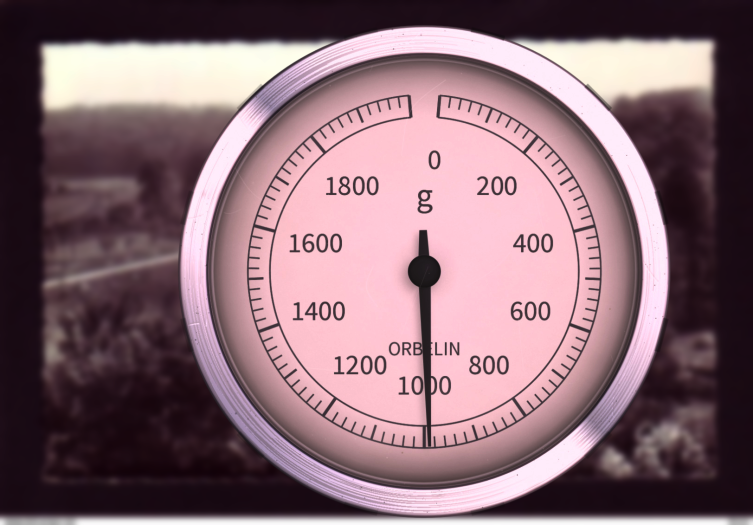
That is value=990 unit=g
